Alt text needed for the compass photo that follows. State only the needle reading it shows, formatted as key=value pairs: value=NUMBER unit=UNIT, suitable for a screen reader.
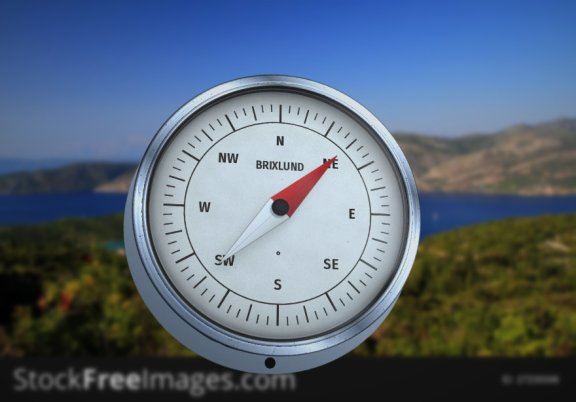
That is value=45 unit=°
